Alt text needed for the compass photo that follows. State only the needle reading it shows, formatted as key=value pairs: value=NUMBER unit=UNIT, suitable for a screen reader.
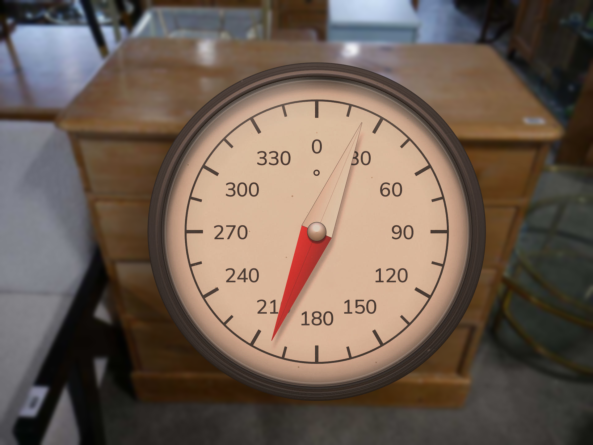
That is value=202.5 unit=°
